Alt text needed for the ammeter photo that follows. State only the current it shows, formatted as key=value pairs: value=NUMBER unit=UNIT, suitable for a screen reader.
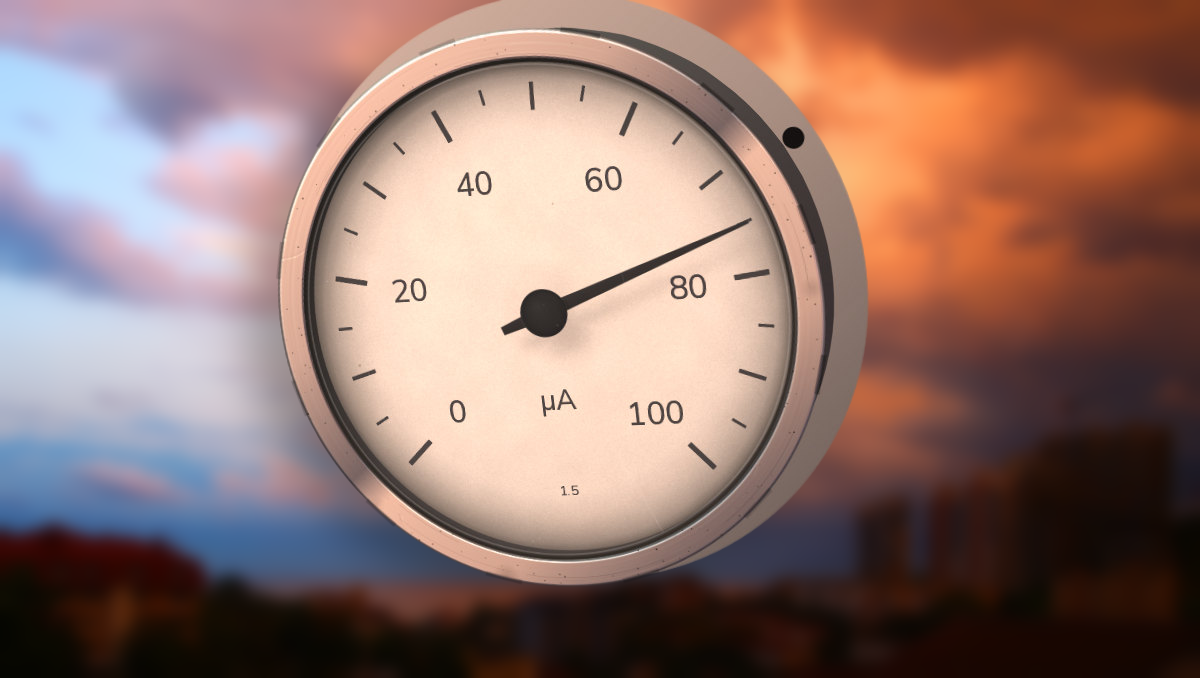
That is value=75 unit=µA
